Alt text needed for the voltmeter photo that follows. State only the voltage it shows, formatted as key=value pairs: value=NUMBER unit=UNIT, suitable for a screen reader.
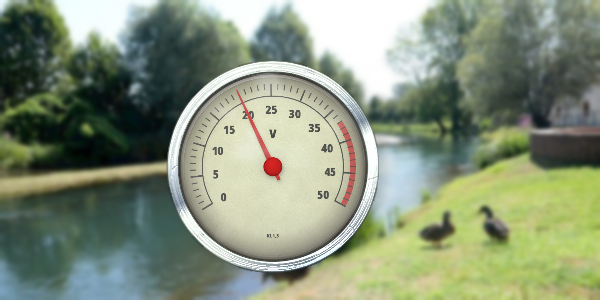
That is value=20 unit=V
